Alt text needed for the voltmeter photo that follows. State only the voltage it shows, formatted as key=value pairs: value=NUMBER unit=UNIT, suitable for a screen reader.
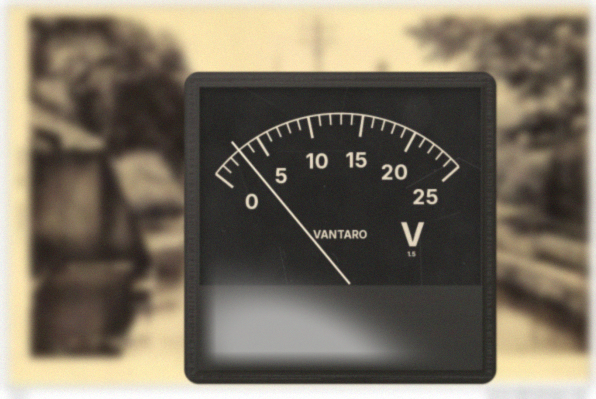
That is value=3 unit=V
